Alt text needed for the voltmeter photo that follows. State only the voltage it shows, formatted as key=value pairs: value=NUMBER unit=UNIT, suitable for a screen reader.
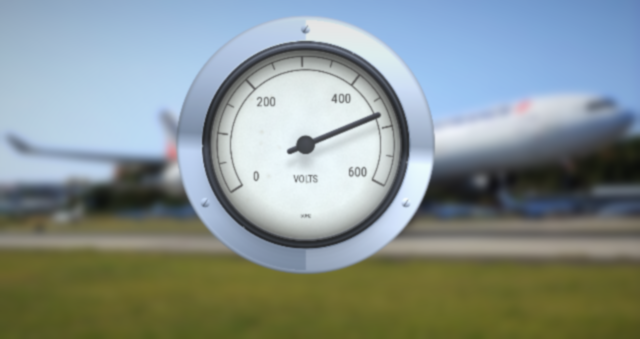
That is value=475 unit=V
